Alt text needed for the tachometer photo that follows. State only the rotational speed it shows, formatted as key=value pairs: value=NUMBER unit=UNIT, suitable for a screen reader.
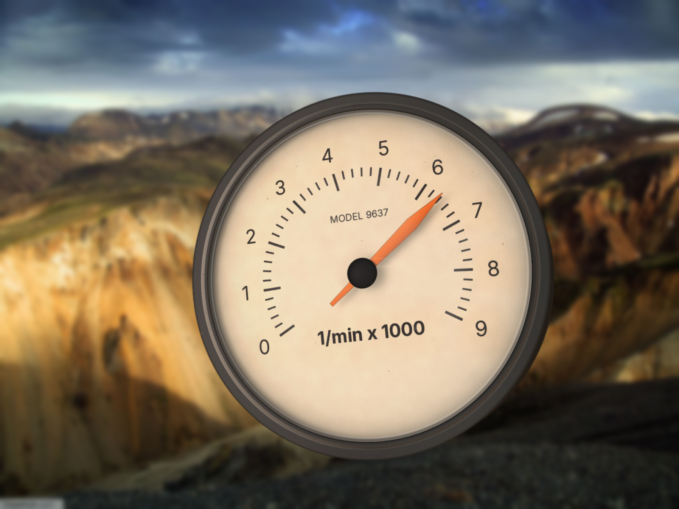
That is value=6400 unit=rpm
